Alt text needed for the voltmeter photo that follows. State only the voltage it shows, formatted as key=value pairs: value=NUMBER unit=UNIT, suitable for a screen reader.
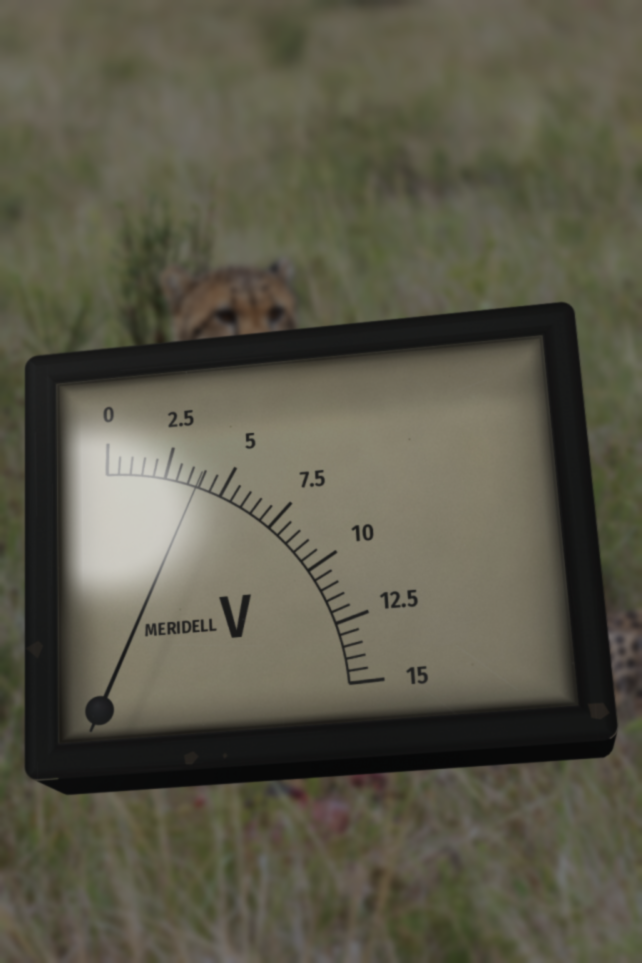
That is value=4 unit=V
